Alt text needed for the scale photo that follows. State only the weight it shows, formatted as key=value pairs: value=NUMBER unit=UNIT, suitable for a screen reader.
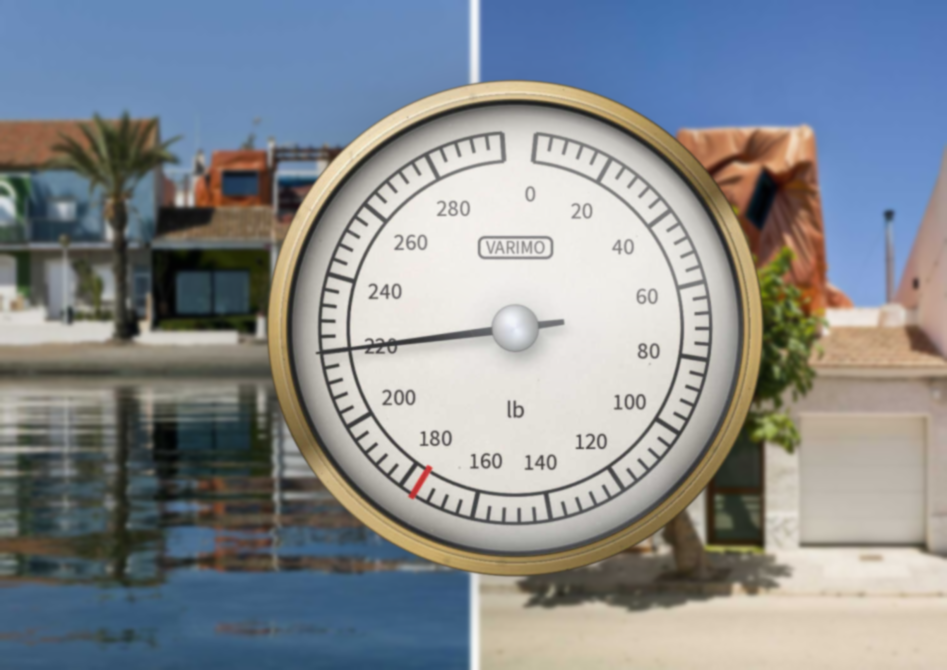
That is value=220 unit=lb
